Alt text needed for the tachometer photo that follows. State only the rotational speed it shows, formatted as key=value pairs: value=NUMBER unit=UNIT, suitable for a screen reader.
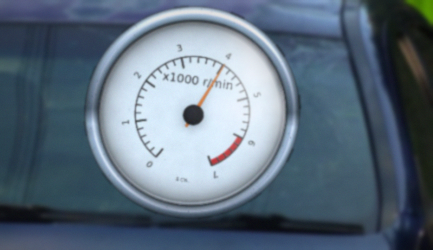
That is value=4000 unit=rpm
